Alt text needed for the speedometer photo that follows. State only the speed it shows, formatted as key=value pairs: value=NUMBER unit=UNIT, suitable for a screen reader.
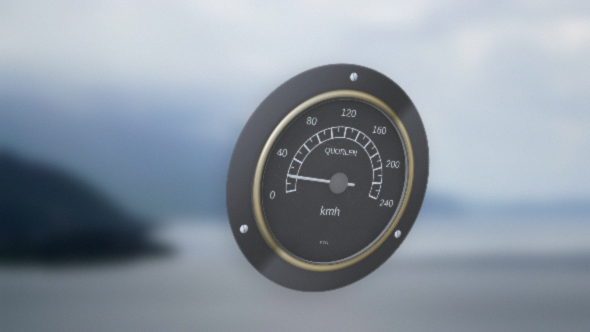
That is value=20 unit=km/h
